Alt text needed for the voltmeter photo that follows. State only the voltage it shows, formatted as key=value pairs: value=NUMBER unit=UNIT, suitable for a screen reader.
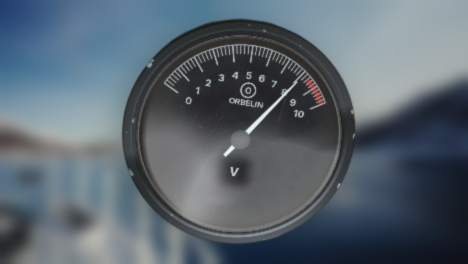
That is value=8 unit=V
